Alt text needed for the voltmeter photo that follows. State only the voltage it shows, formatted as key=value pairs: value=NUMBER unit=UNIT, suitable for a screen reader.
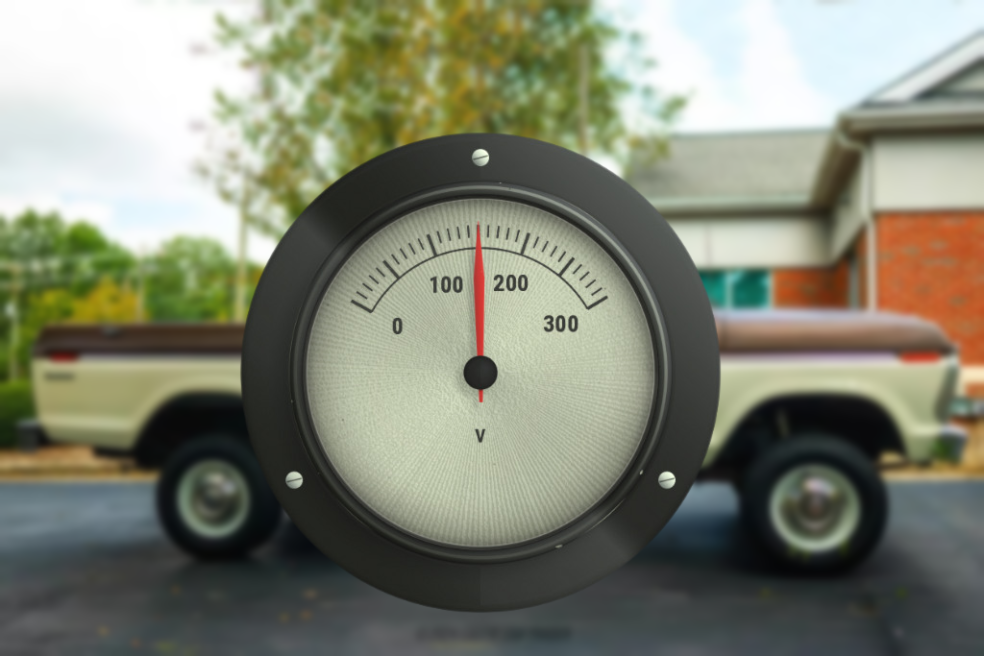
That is value=150 unit=V
